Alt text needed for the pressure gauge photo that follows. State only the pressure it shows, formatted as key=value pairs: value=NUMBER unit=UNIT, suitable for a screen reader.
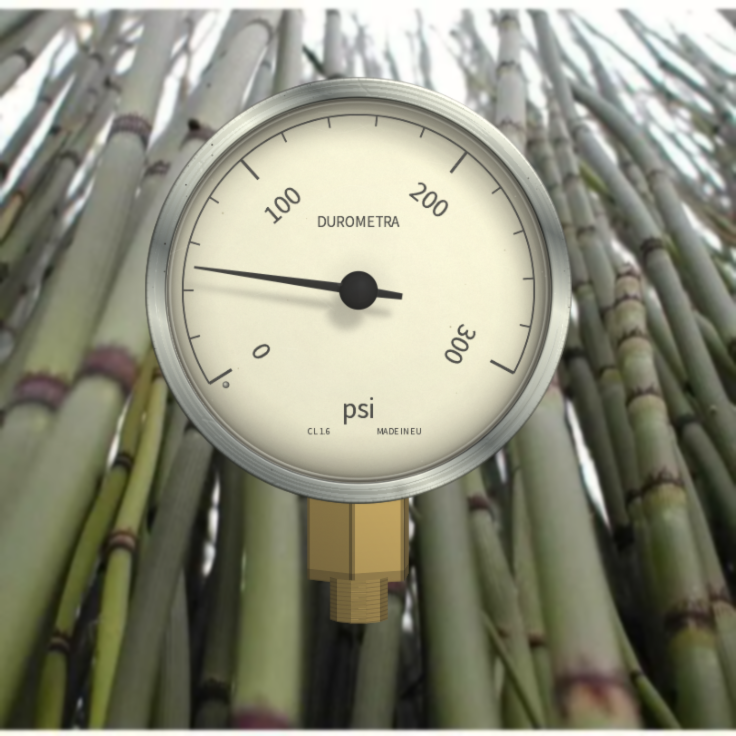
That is value=50 unit=psi
